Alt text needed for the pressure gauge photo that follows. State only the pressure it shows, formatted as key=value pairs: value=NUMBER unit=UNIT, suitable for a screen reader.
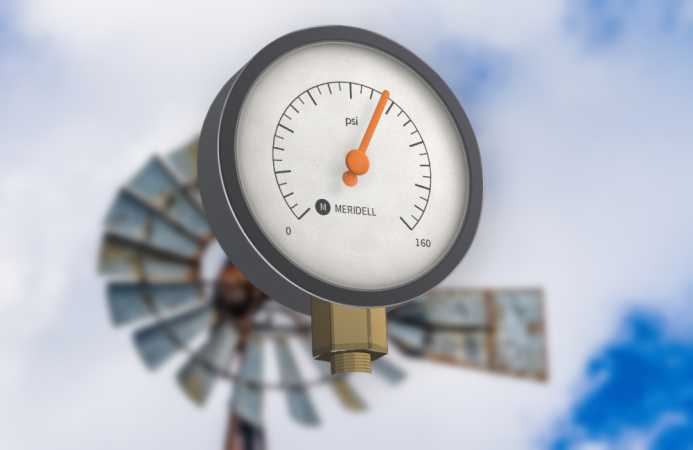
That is value=95 unit=psi
